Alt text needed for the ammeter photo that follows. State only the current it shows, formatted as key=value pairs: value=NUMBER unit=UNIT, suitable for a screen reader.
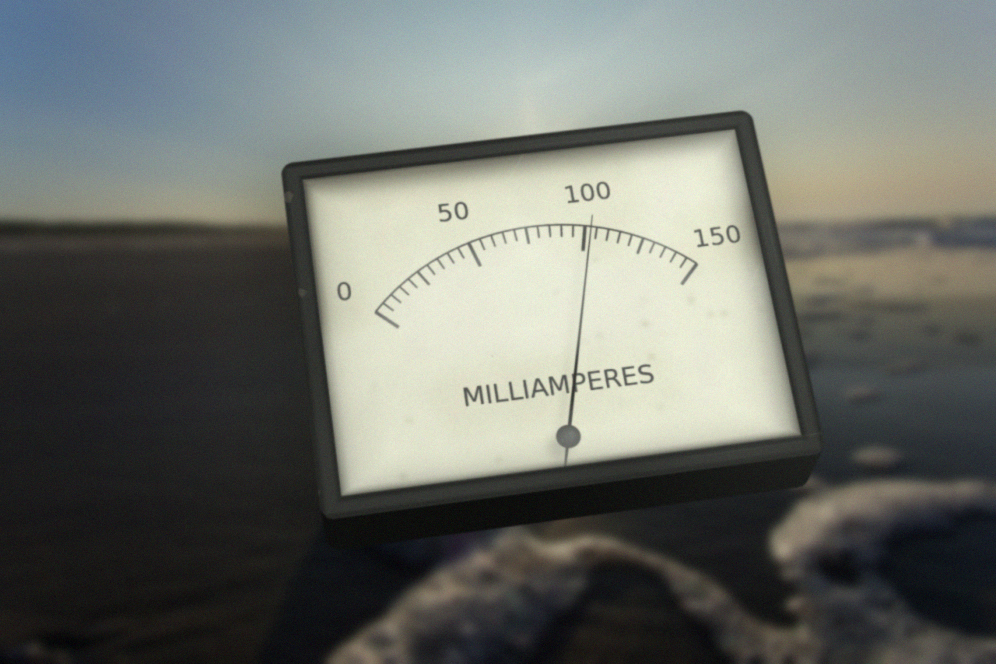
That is value=102.5 unit=mA
